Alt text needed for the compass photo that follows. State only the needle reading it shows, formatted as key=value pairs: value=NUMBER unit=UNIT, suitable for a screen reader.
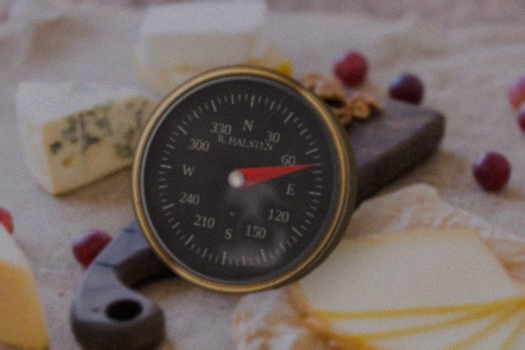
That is value=70 unit=°
